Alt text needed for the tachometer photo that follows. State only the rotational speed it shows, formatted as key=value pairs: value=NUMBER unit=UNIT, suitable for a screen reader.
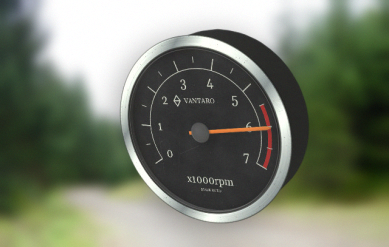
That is value=6000 unit=rpm
